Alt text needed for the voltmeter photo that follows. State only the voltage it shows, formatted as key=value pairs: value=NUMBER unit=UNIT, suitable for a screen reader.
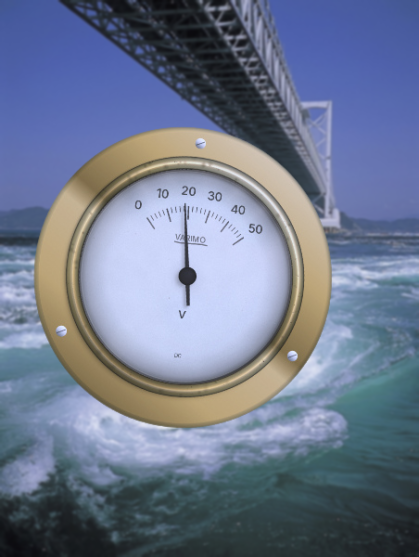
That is value=18 unit=V
